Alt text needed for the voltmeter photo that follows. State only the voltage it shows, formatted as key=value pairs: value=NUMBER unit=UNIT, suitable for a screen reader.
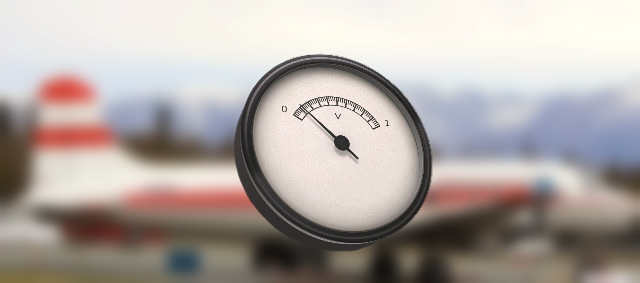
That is value=0.1 unit=V
